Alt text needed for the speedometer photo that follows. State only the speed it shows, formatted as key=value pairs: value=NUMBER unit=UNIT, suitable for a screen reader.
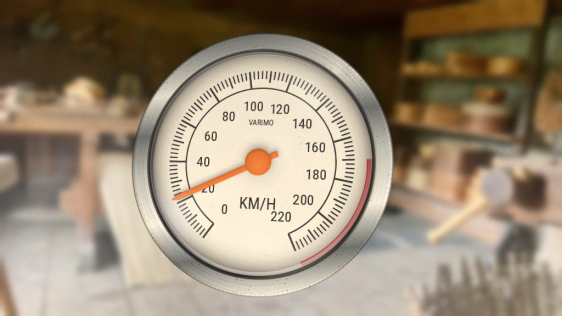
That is value=22 unit=km/h
